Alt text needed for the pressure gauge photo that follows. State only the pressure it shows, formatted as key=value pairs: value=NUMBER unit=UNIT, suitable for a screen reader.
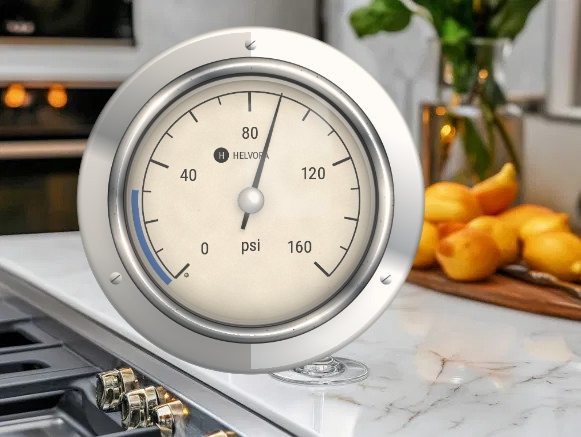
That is value=90 unit=psi
